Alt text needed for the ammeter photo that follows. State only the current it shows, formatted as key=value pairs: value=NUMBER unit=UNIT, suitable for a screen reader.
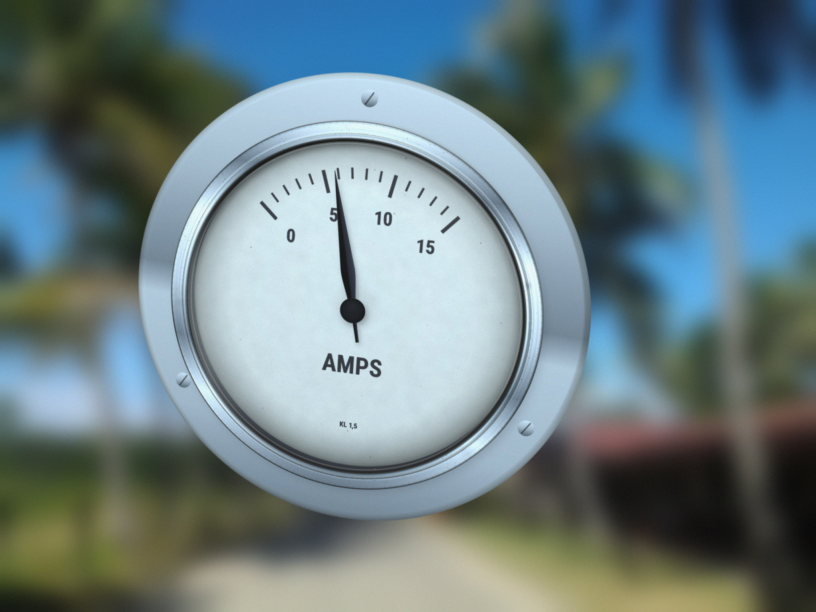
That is value=6 unit=A
